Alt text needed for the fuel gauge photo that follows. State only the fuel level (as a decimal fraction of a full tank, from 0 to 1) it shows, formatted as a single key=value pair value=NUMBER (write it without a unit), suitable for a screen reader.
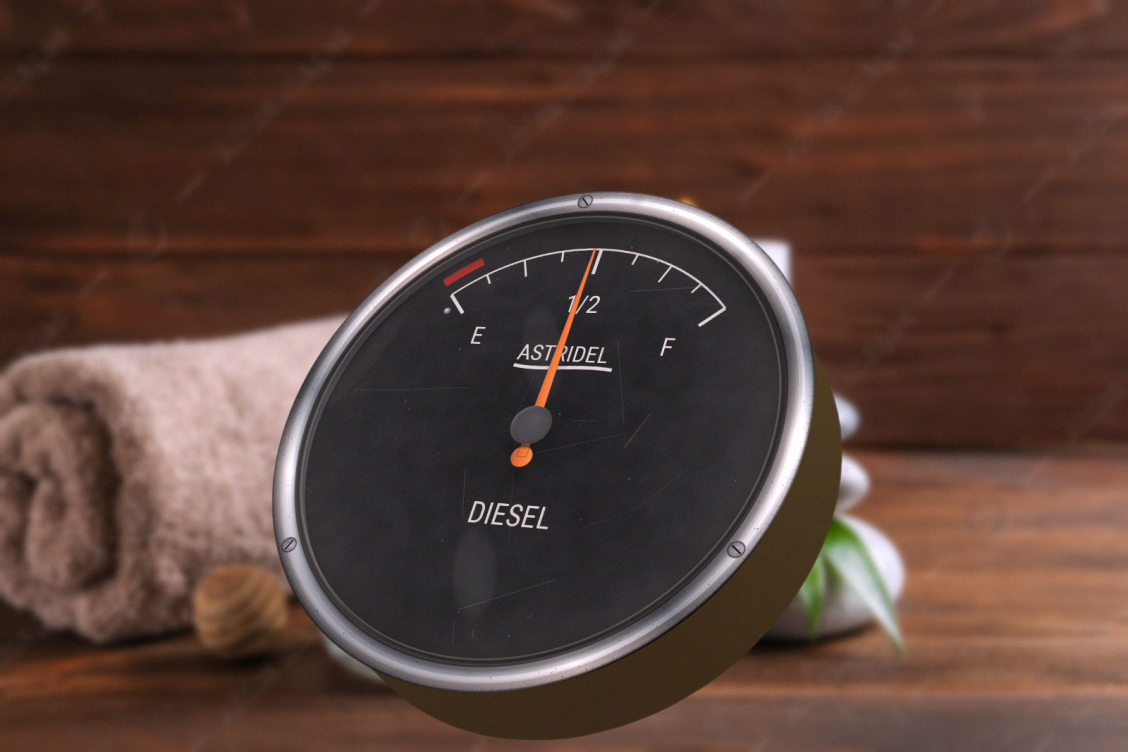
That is value=0.5
